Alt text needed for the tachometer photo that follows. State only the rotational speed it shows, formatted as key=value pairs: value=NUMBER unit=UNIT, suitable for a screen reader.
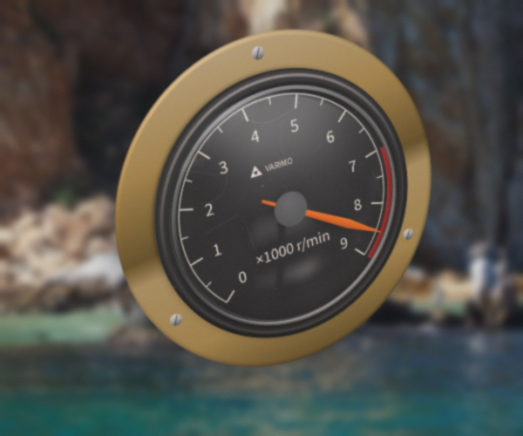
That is value=8500 unit=rpm
